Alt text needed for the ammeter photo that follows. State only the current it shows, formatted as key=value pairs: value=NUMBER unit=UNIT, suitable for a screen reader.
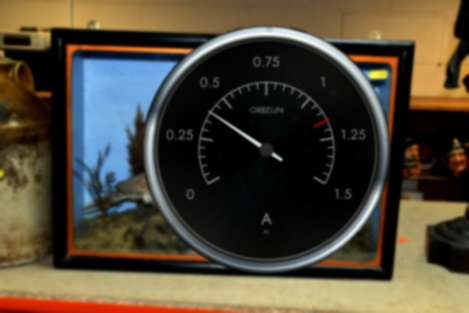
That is value=0.4 unit=A
